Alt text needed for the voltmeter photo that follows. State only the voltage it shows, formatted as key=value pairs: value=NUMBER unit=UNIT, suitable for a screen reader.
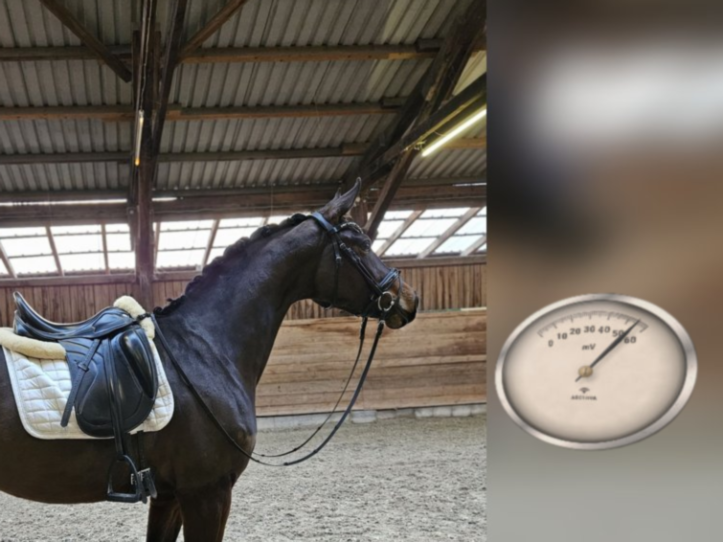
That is value=55 unit=mV
